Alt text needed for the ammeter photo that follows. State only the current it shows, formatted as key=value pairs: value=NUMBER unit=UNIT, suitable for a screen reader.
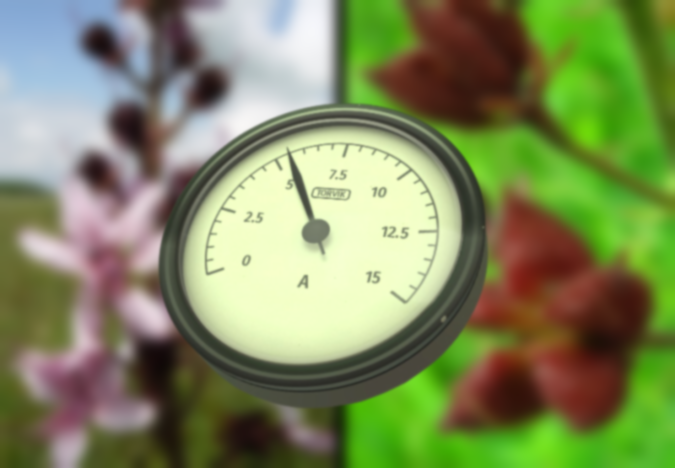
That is value=5.5 unit=A
